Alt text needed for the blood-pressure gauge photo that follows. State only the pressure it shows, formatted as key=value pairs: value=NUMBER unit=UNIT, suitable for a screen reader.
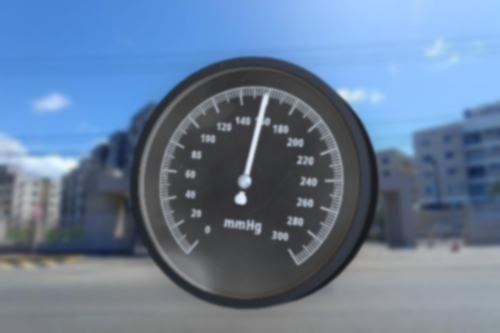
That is value=160 unit=mmHg
